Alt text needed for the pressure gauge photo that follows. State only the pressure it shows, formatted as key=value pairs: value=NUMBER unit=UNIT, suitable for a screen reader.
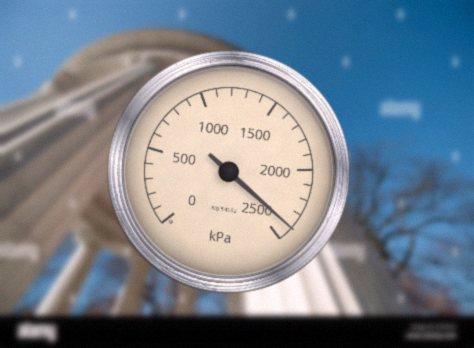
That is value=2400 unit=kPa
